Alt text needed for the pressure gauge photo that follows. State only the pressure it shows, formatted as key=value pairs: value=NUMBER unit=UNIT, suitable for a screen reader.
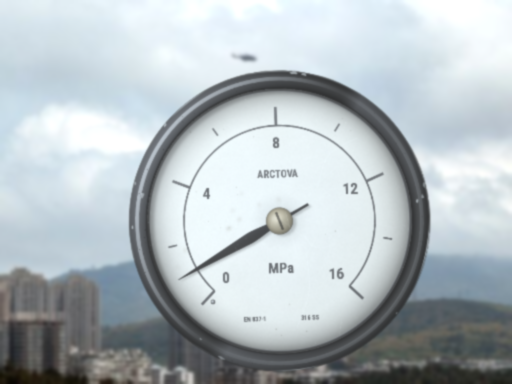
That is value=1 unit=MPa
